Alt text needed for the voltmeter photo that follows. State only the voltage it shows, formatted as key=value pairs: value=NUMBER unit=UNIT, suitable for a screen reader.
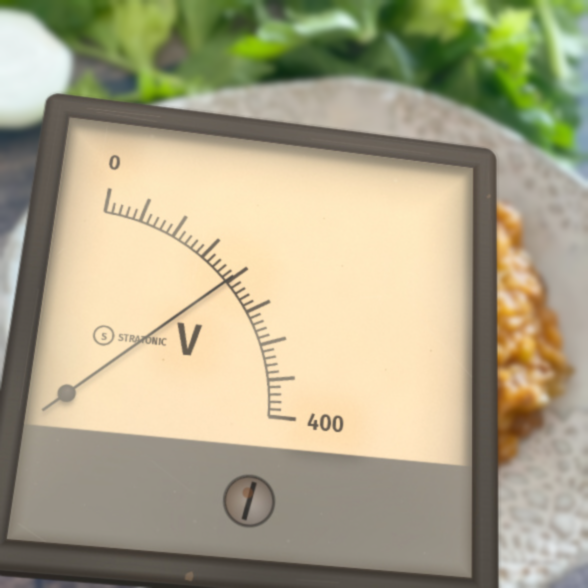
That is value=200 unit=V
